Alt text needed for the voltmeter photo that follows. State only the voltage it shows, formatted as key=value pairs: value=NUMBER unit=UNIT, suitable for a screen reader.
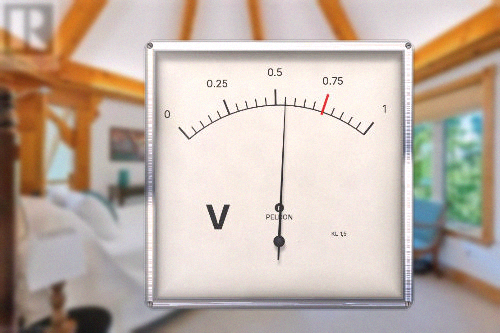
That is value=0.55 unit=V
